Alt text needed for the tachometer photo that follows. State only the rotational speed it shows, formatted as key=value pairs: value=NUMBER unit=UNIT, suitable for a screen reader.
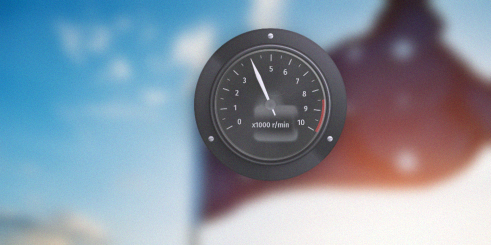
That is value=4000 unit=rpm
